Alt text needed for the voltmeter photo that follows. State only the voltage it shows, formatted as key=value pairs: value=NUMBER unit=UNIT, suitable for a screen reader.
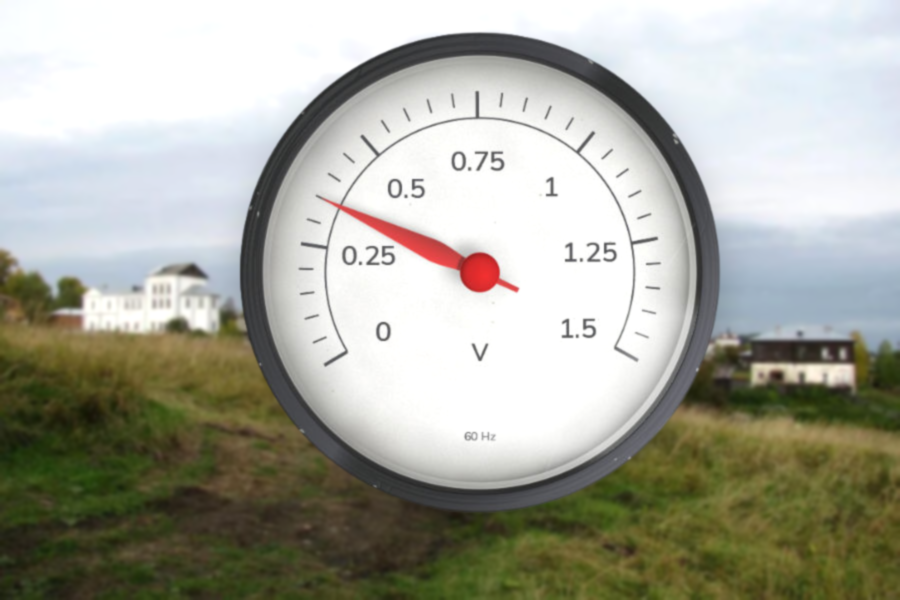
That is value=0.35 unit=V
